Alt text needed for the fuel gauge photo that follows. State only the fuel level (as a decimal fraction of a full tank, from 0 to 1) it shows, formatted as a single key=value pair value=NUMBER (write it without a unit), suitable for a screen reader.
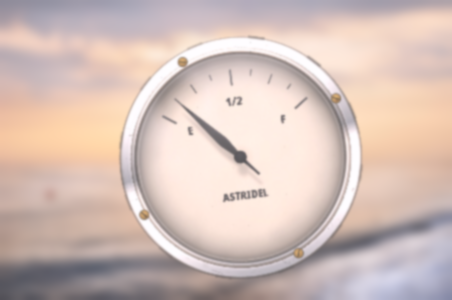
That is value=0.125
